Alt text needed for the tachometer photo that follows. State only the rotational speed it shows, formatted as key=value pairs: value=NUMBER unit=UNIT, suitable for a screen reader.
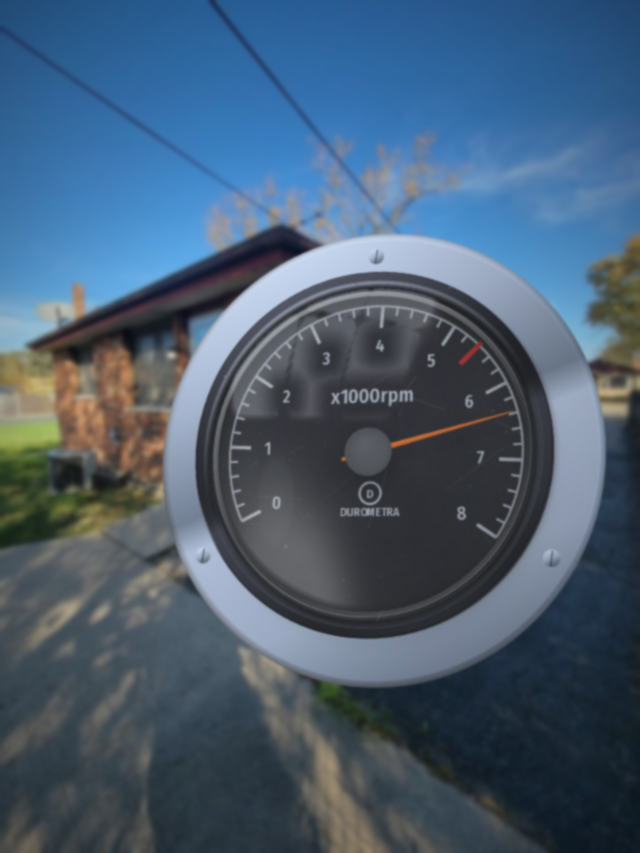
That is value=6400 unit=rpm
